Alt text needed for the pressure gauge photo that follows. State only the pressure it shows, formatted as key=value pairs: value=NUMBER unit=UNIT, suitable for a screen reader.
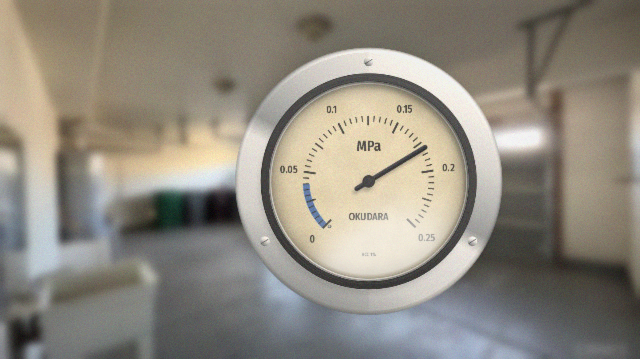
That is value=0.18 unit=MPa
